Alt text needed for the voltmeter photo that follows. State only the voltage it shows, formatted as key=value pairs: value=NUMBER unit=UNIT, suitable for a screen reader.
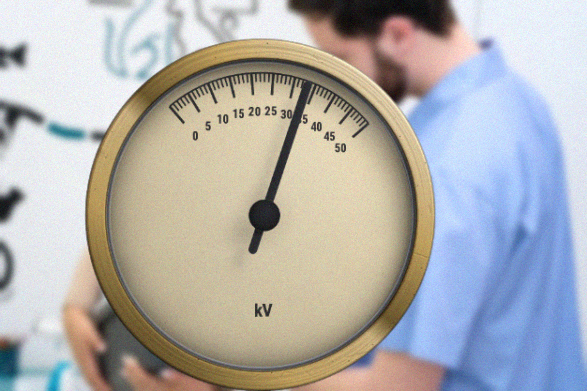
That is value=33 unit=kV
